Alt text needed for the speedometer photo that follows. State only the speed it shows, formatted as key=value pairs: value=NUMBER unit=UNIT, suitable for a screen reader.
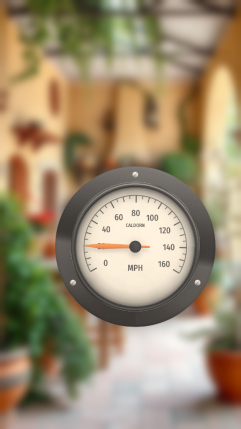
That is value=20 unit=mph
